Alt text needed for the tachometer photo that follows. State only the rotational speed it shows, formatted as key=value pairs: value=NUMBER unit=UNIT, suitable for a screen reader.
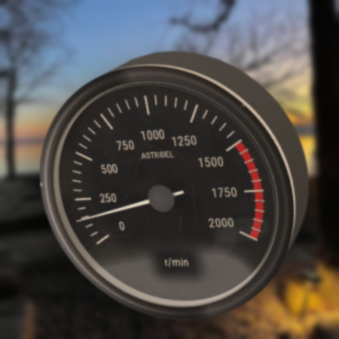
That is value=150 unit=rpm
